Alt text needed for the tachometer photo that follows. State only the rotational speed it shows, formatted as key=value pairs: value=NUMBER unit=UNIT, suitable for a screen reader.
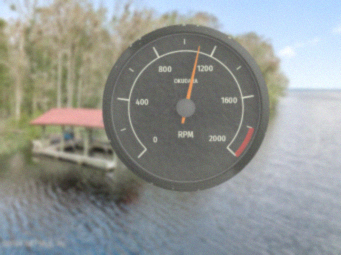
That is value=1100 unit=rpm
